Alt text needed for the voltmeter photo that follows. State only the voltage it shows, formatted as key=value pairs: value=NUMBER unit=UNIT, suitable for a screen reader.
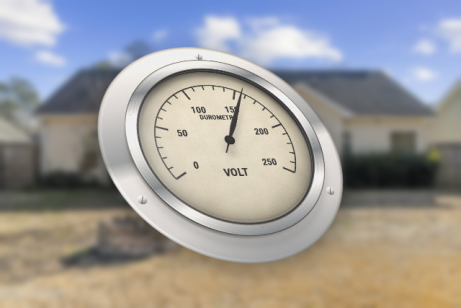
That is value=155 unit=V
